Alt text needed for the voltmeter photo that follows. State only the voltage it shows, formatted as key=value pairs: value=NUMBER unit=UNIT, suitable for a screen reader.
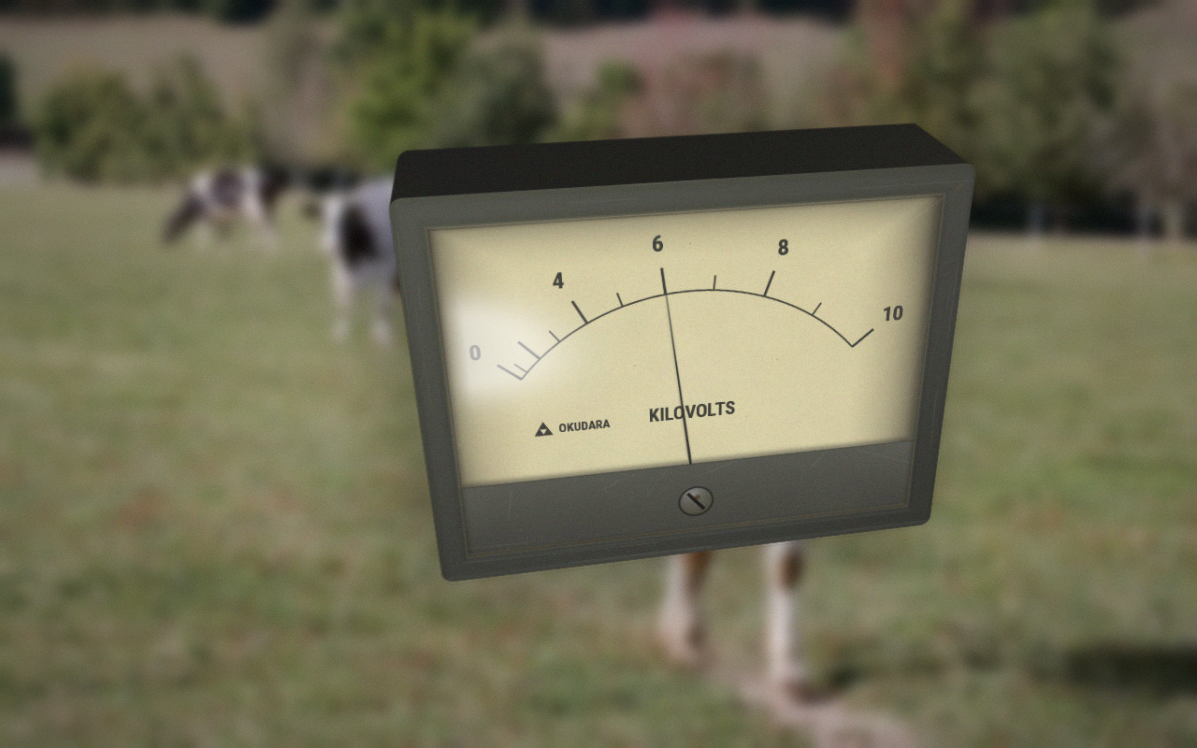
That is value=6 unit=kV
